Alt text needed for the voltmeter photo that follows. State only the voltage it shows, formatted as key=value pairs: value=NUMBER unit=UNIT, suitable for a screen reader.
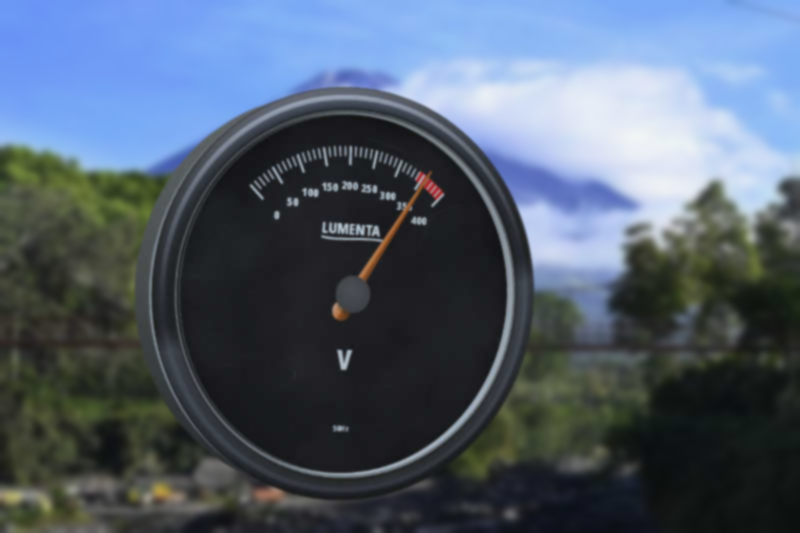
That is value=350 unit=V
